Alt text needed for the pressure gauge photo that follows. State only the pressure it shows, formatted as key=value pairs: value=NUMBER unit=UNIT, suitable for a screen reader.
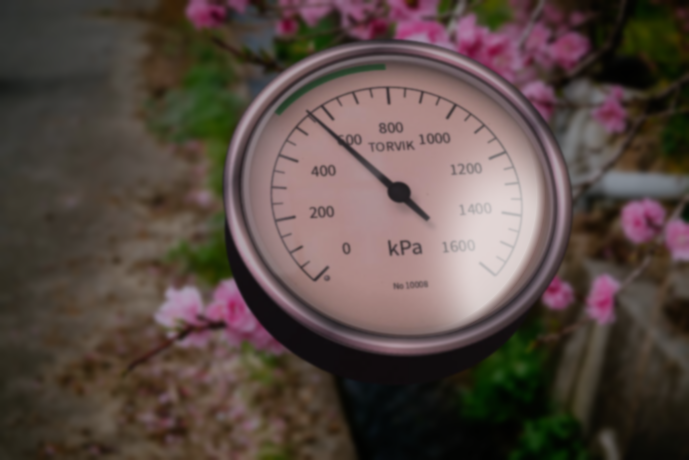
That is value=550 unit=kPa
